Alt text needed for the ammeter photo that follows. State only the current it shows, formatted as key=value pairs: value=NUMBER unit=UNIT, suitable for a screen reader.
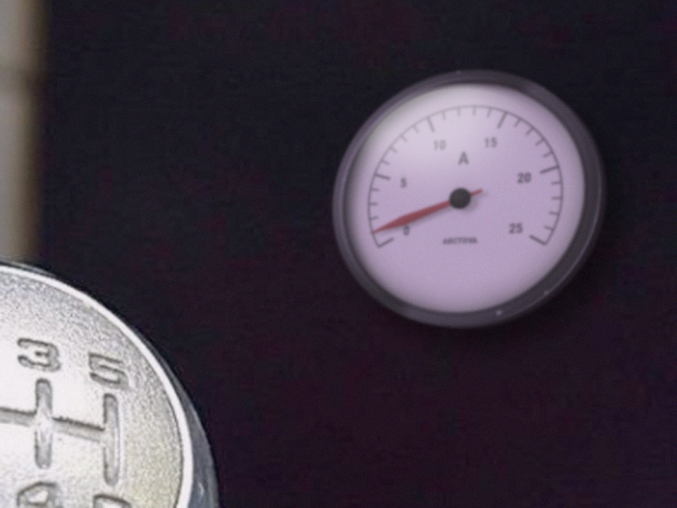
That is value=1 unit=A
